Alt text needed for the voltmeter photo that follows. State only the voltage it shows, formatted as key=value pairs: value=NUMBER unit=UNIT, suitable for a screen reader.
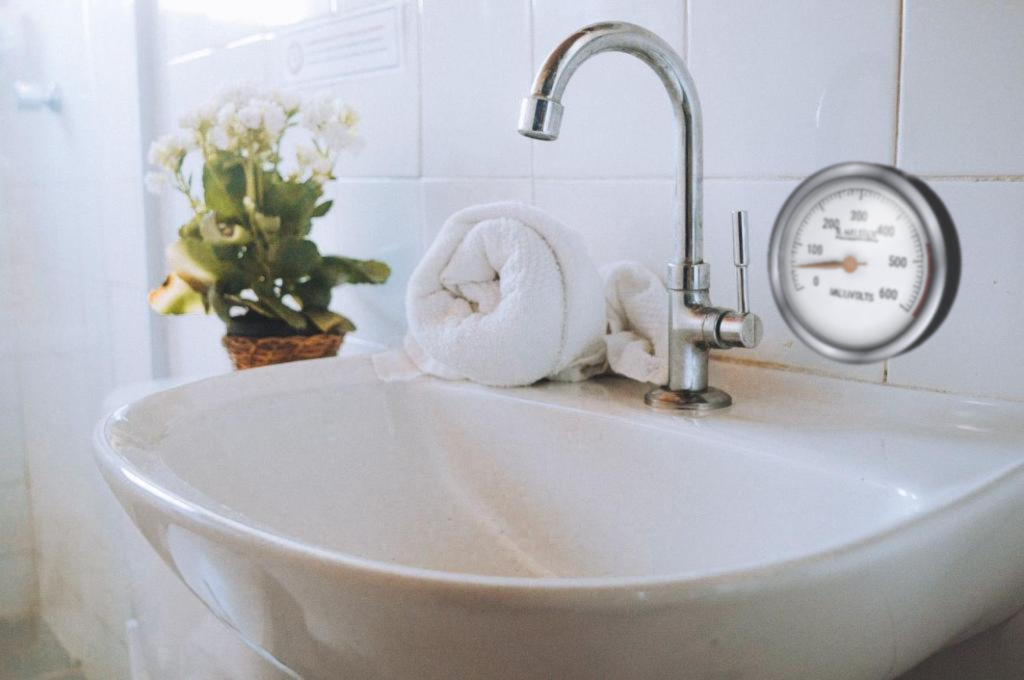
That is value=50 unit=mV
